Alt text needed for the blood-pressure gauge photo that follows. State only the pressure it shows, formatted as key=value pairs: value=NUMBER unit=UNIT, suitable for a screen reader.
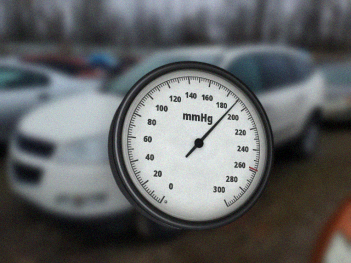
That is value=190 unit=mmHg
